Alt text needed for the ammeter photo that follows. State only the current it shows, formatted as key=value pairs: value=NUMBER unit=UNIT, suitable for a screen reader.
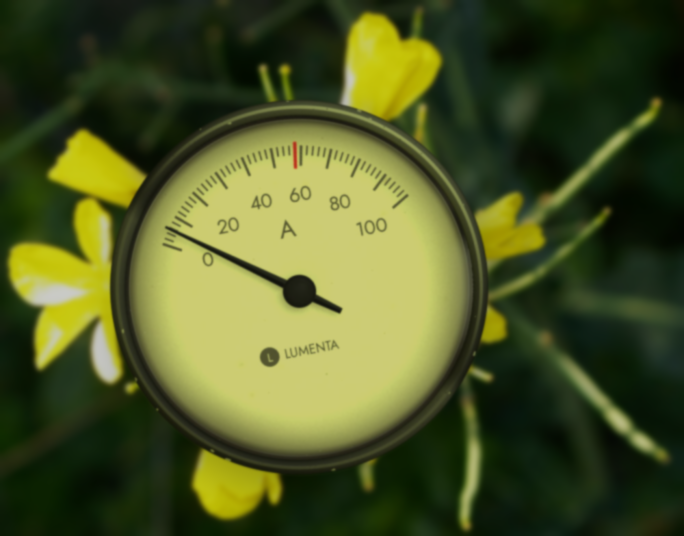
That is value=6 unit=A
